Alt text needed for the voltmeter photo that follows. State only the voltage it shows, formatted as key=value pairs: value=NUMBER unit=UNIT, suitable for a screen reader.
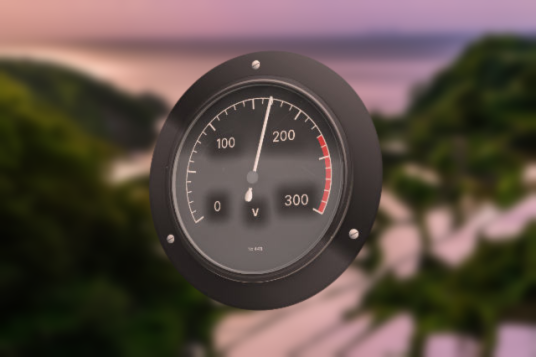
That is value=170 unit=V
